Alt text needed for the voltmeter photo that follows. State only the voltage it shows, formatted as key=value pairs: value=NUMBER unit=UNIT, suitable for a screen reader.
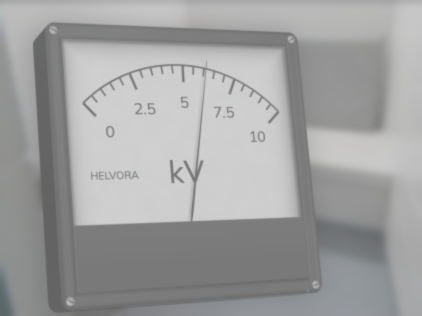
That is value=6 unit=kV
